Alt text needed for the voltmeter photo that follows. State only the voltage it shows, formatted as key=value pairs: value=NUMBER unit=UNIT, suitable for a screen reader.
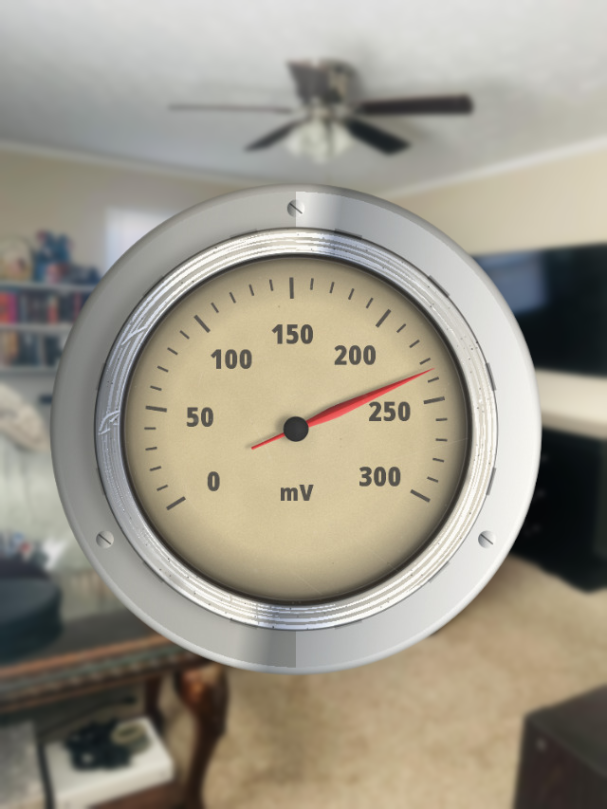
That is value=235 unit=mV
